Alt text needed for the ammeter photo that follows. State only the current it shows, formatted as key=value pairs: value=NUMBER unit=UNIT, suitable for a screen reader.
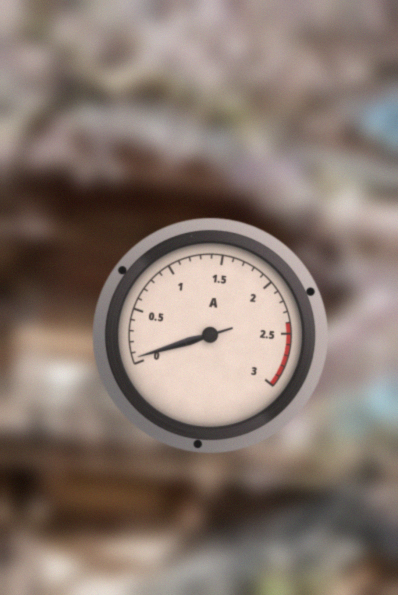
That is value=0.05 unit=A
